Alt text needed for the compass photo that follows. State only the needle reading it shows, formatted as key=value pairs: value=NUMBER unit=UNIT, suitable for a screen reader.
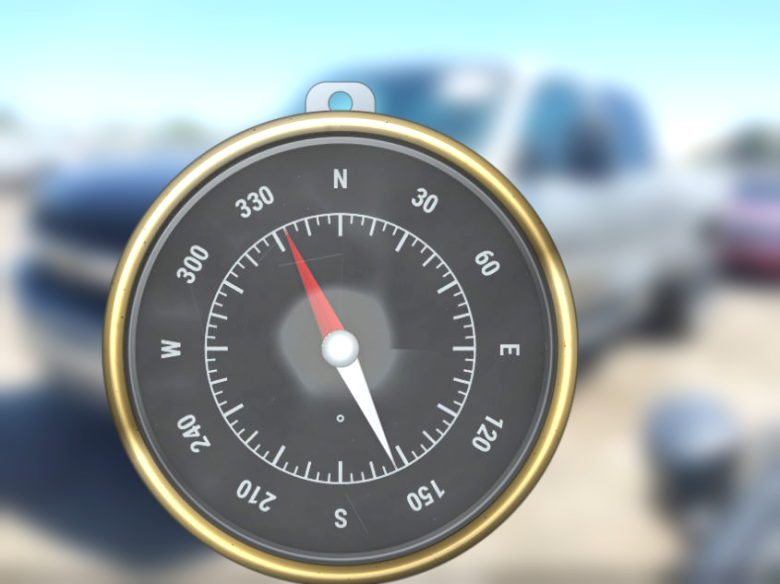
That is value=335 unit=°
